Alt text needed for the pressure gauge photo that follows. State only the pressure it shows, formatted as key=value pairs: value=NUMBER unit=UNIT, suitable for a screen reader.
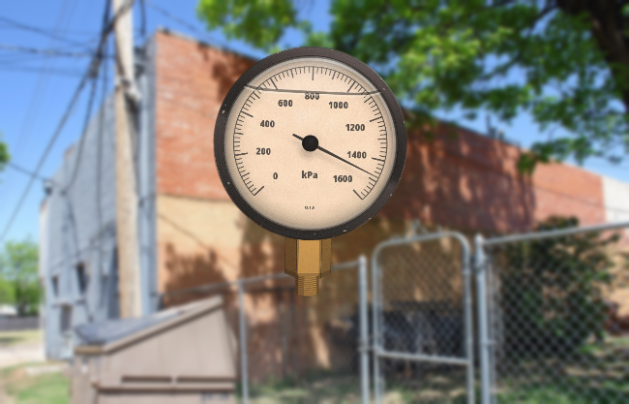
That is value=1480 unit=kPa
